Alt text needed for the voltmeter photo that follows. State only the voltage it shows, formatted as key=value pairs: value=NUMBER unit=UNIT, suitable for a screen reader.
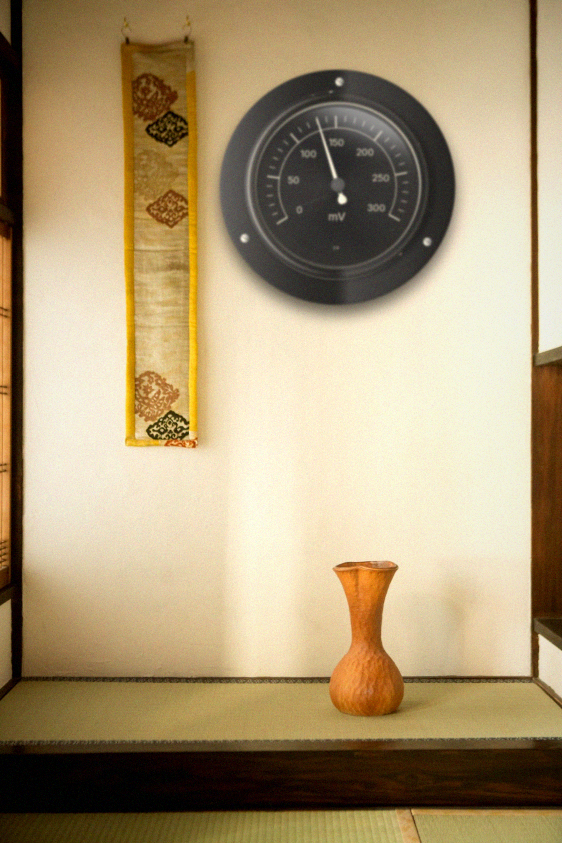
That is value=130 unit=mV
